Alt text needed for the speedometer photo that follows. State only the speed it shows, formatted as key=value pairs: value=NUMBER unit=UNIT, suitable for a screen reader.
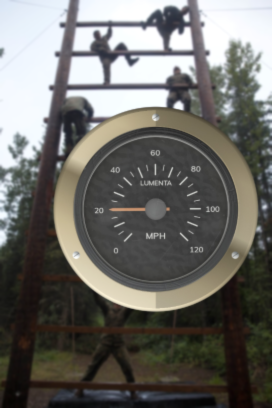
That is value=20 unit=mph
